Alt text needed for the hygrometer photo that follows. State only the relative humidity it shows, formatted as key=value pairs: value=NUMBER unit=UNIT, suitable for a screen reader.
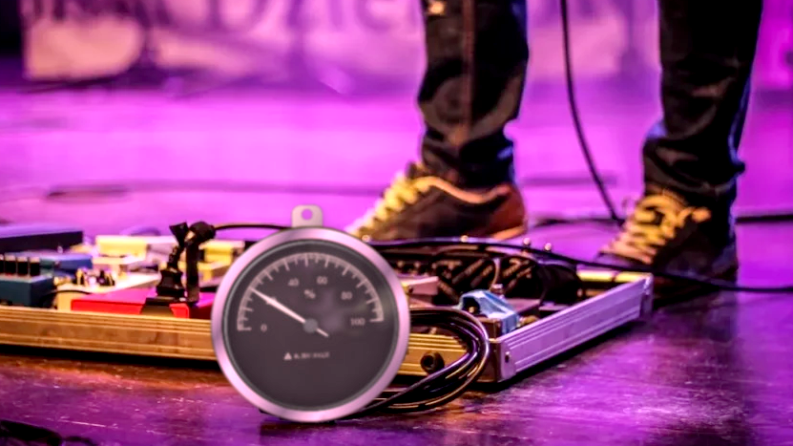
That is value=20 unit=%
